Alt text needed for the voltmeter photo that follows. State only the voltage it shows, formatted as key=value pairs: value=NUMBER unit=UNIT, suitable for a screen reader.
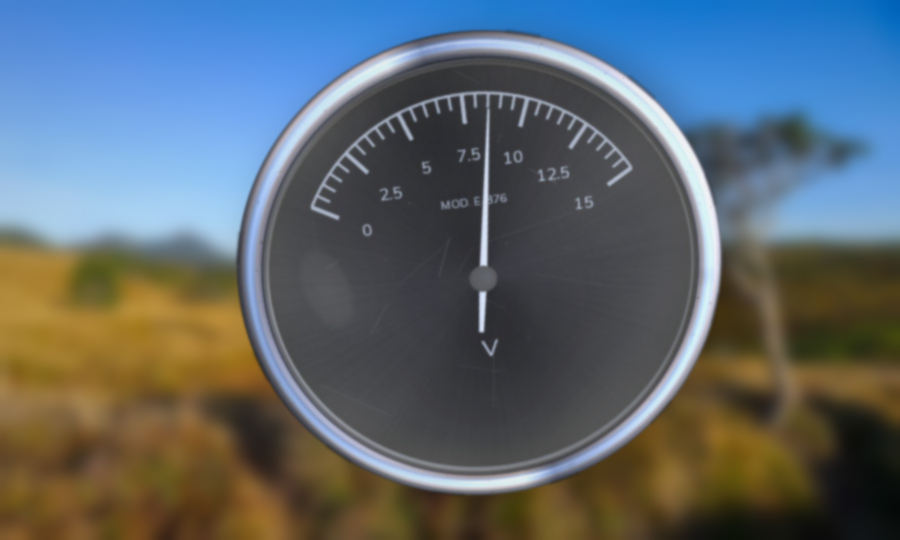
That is value=8.5 unit=V
